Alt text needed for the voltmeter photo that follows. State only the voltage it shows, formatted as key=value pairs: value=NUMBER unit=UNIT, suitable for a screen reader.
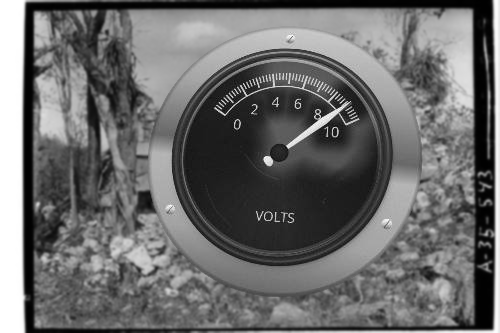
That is value=9 unit=V
